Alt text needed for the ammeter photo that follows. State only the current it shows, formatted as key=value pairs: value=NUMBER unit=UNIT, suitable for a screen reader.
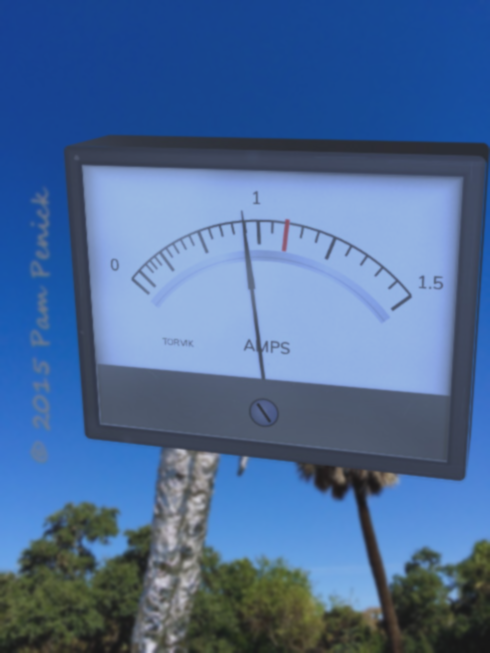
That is value=0.95 unit=A
